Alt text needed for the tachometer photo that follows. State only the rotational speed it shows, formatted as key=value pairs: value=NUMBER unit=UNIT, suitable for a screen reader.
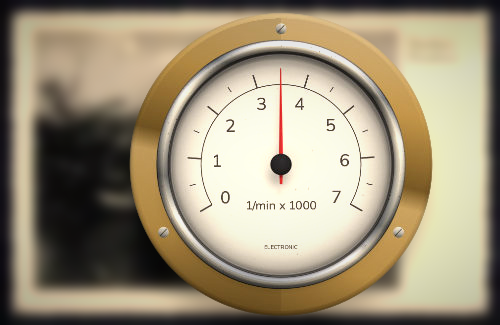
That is value=3500 unit=rpm
